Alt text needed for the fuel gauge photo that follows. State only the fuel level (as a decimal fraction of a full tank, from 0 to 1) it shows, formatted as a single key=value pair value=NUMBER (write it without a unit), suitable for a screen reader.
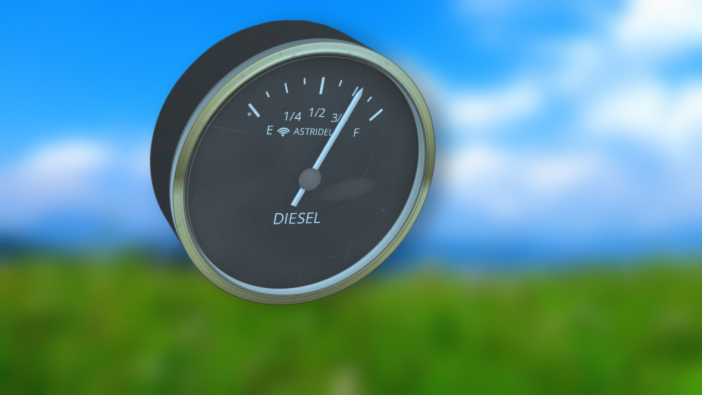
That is value=0.75
